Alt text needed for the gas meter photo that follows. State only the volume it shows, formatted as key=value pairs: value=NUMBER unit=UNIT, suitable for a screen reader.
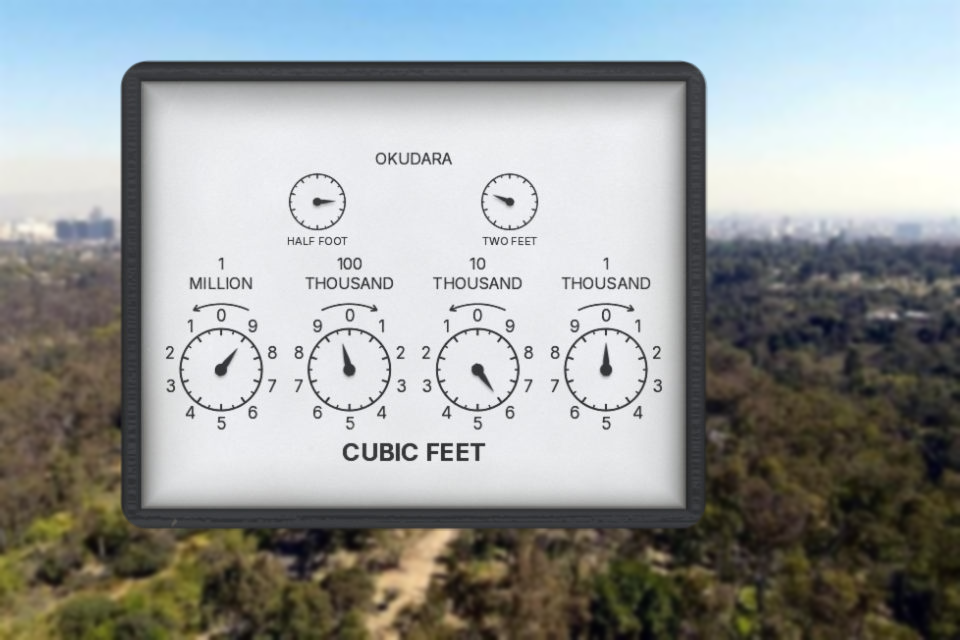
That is value=896000 unit=ft³
